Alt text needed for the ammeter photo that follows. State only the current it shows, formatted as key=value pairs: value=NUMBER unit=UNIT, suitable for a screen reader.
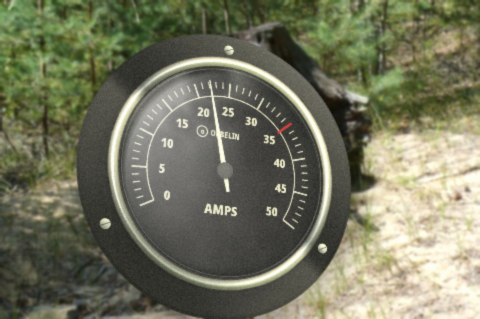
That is value=22 unit=A
